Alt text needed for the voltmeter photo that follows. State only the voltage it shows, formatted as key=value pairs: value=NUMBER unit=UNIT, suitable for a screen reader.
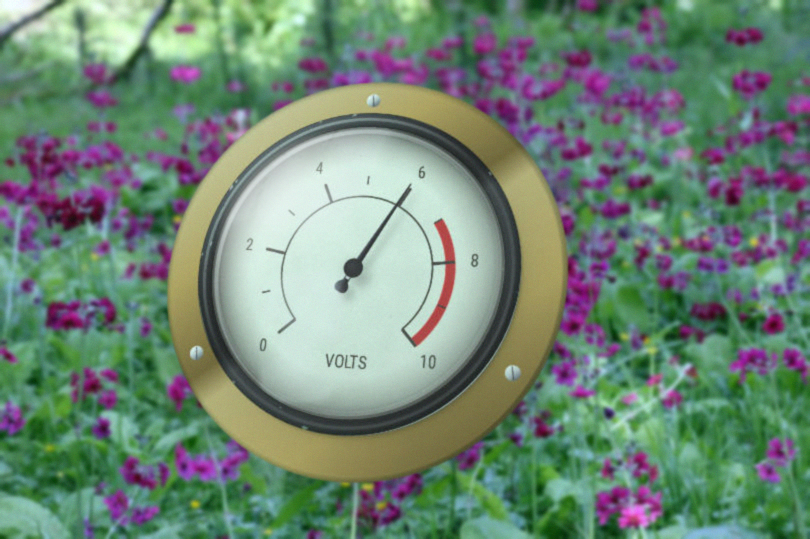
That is value=6 unit=V
